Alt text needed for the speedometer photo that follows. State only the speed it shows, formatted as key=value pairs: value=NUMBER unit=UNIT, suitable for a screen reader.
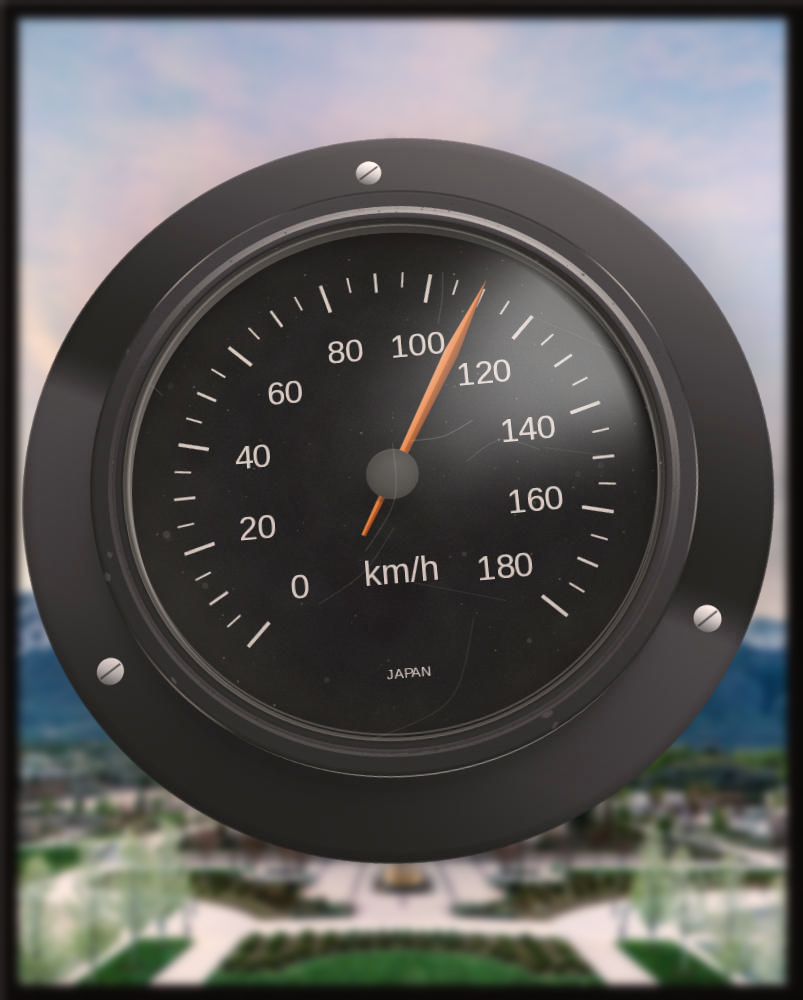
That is value=110 unit=km/h
